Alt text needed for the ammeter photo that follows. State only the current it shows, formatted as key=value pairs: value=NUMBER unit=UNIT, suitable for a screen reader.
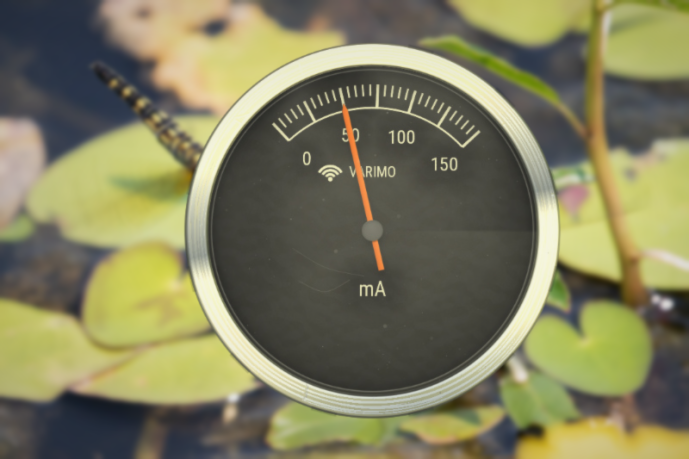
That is value=50 unit=mA
